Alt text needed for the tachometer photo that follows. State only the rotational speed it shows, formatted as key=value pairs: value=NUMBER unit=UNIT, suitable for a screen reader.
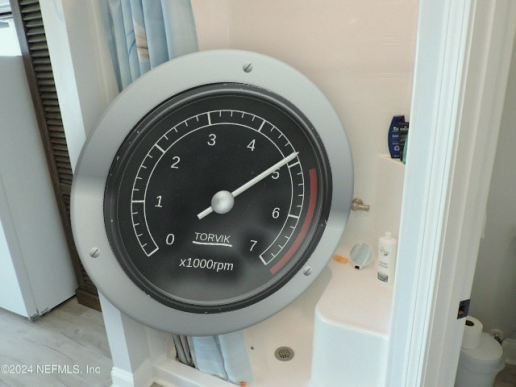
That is value=4800 unit=rpm
